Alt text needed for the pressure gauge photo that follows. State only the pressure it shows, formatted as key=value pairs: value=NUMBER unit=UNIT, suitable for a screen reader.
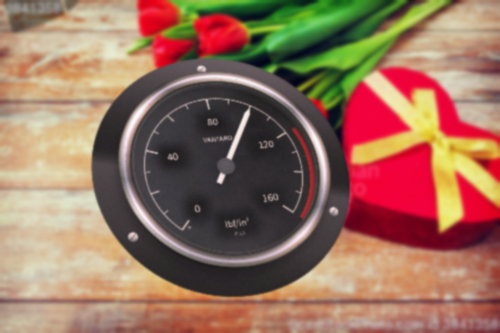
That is value=100 unit=psi
